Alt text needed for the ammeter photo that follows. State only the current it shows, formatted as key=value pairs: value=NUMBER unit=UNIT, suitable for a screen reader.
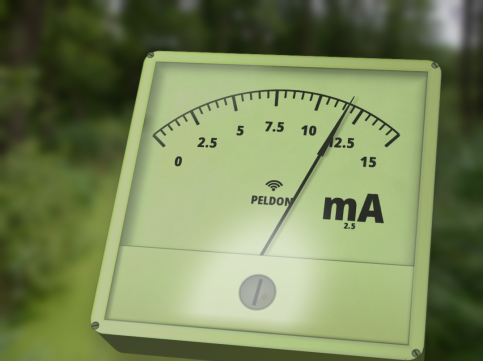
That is value=11.75 unit=mA
